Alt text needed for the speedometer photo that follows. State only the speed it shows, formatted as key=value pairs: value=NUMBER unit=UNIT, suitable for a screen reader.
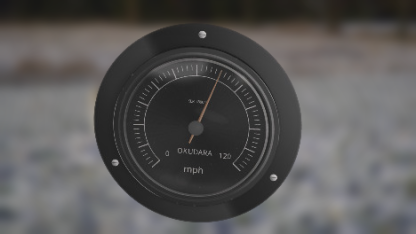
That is value=70 unit=mph
